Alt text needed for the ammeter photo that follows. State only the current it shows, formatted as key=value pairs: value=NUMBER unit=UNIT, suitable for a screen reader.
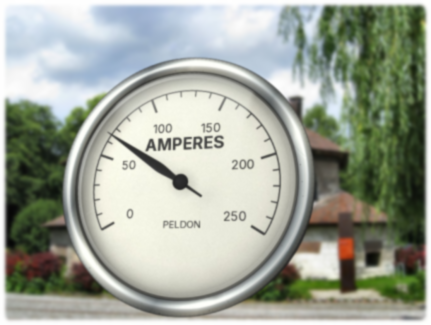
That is value=65 unit=A
